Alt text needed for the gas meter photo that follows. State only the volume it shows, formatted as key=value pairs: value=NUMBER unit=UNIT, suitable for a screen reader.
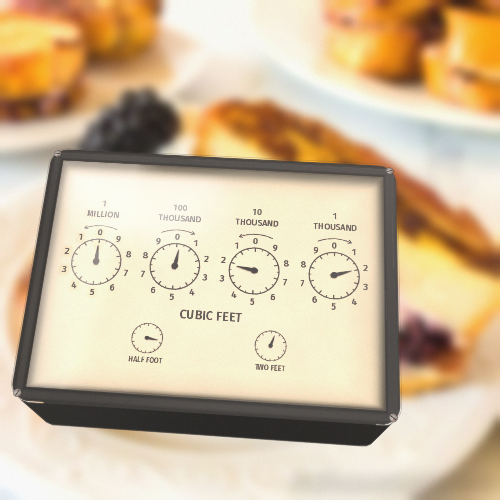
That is value=2200 unit=ft³
